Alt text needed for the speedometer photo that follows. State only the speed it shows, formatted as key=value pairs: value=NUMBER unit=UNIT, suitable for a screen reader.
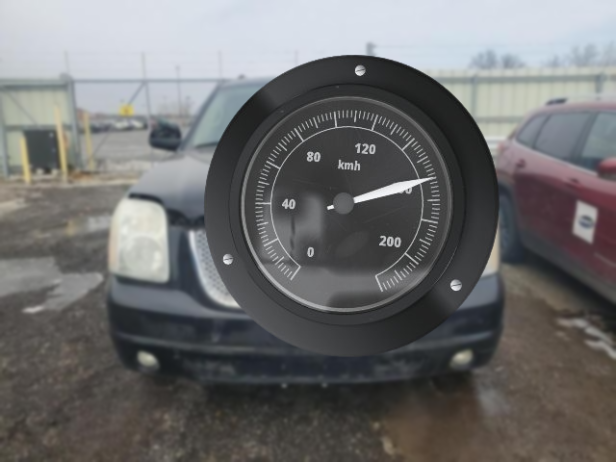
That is value=160 unit=km/h
